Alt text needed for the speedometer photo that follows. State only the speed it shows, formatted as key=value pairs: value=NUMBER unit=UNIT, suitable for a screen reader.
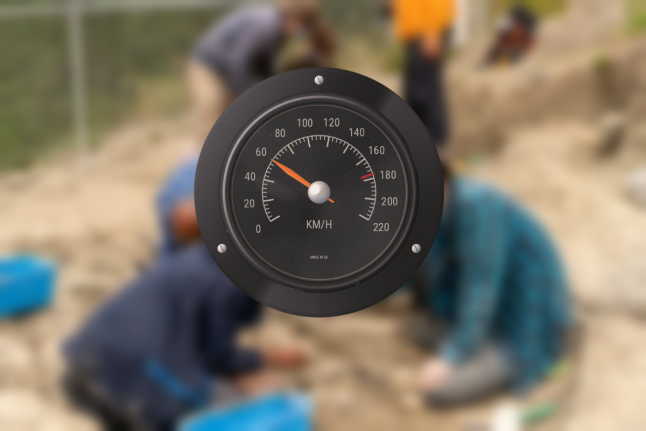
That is value=60 unit=km/h
